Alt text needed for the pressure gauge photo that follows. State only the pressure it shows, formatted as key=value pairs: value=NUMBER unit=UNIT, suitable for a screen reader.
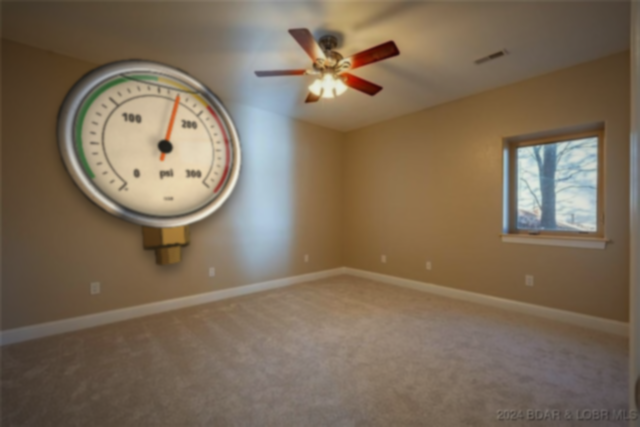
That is value=170 unit=psi
